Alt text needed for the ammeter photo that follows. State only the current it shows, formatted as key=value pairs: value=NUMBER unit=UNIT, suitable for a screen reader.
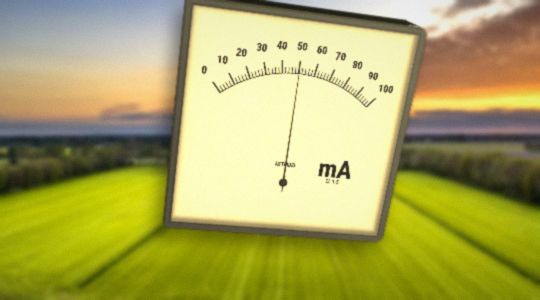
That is value=50 unit=mA
